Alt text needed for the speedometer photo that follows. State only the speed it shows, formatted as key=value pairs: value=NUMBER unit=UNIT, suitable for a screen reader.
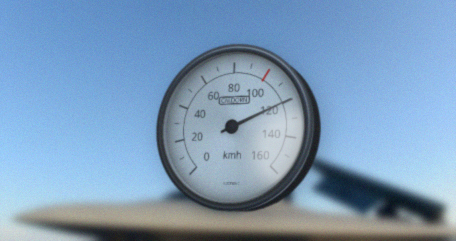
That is value=120 unit=km/h
